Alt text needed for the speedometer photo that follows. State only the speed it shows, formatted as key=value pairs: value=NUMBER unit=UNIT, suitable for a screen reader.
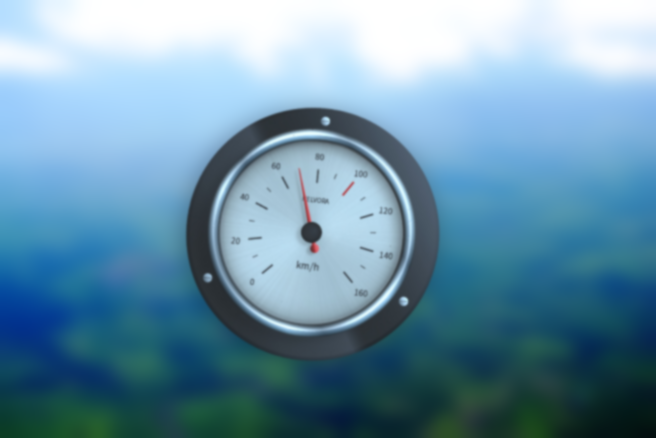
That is value=70 unit=km/h
